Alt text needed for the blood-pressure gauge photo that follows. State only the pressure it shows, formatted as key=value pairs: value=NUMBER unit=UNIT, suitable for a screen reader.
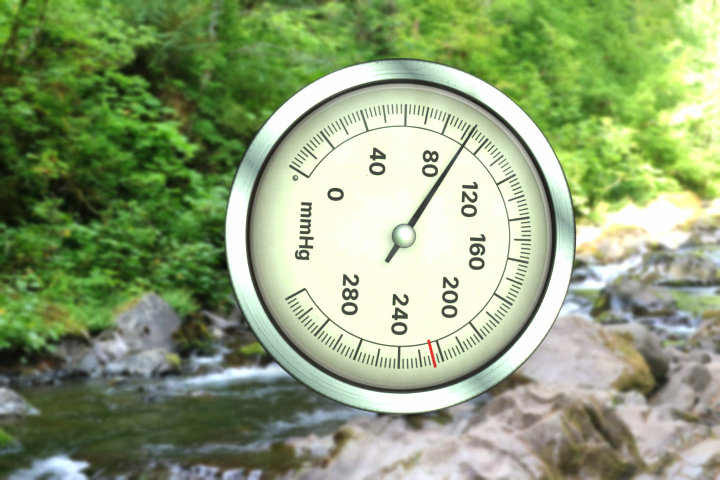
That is value=92 unit=mmHg
